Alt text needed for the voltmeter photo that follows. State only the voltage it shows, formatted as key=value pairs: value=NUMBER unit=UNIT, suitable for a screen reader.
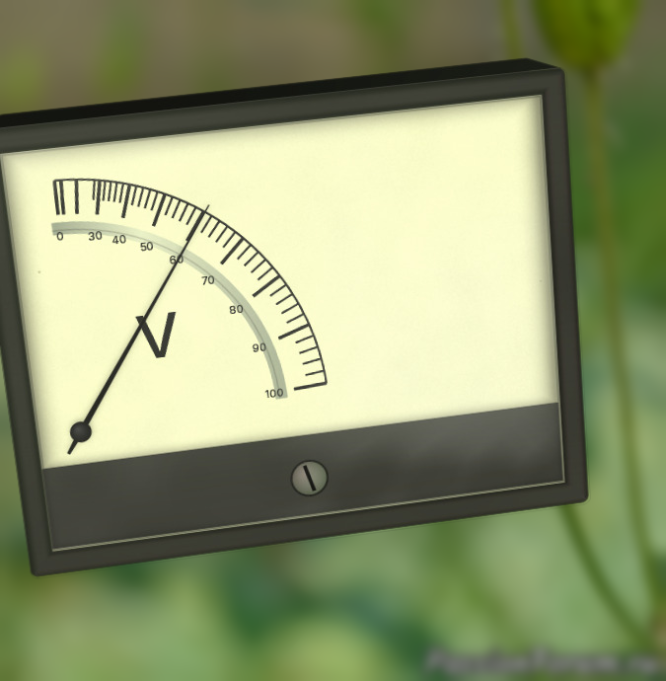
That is value=60 unit=V
